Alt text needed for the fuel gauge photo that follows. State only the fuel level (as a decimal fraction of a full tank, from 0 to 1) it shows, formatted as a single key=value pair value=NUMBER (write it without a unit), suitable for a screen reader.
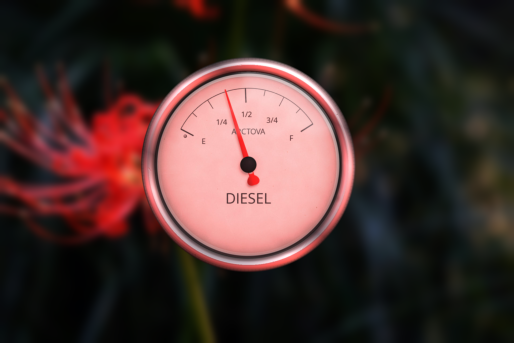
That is value=0.375
